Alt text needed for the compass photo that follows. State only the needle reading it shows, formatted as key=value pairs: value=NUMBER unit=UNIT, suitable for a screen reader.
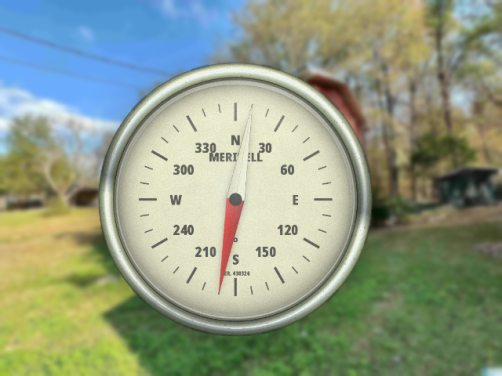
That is value=190 unit=°
